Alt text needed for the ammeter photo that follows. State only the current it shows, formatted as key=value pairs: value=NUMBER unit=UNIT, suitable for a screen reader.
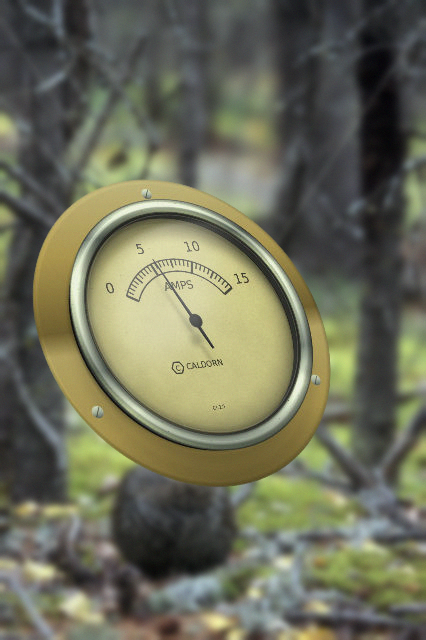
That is value=5 unit=A
